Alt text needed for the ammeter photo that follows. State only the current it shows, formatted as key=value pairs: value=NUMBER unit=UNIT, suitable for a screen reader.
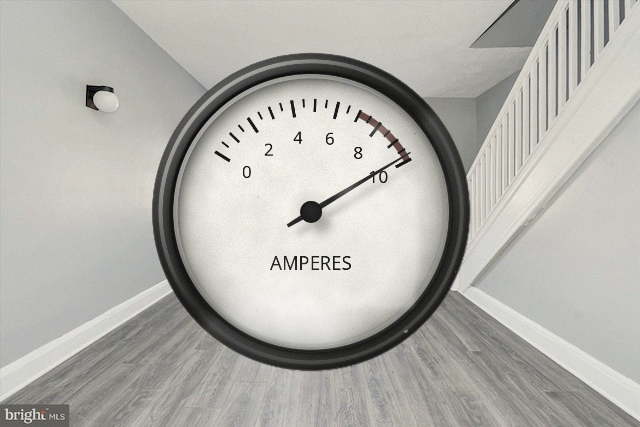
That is value=9.75 unit=A
